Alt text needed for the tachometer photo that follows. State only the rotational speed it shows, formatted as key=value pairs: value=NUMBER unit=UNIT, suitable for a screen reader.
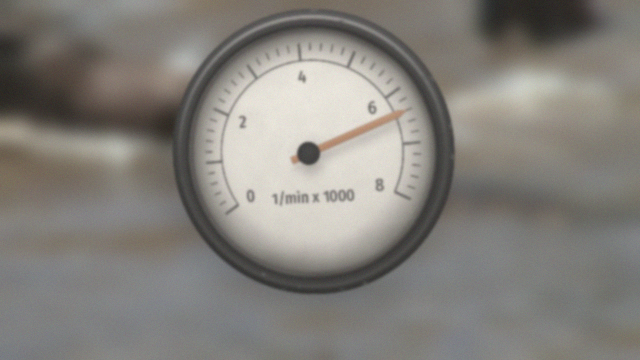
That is value=6400 unit=rpm
